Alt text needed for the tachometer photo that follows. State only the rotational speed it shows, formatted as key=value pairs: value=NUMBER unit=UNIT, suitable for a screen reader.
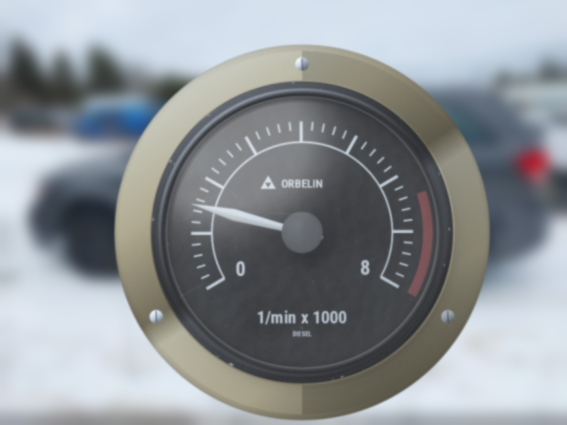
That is value=1500 unit=rpm
